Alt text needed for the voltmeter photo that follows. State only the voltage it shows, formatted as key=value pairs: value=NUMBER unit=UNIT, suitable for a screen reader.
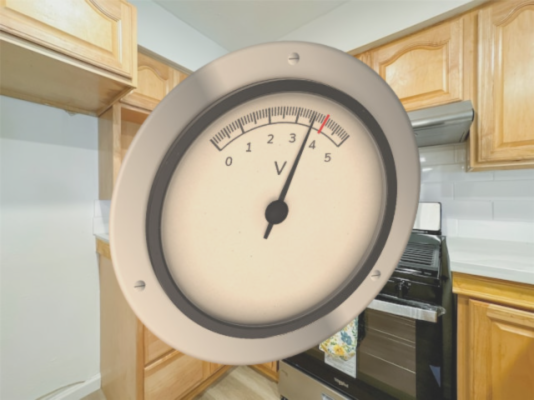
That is value=3.5 unit=V
